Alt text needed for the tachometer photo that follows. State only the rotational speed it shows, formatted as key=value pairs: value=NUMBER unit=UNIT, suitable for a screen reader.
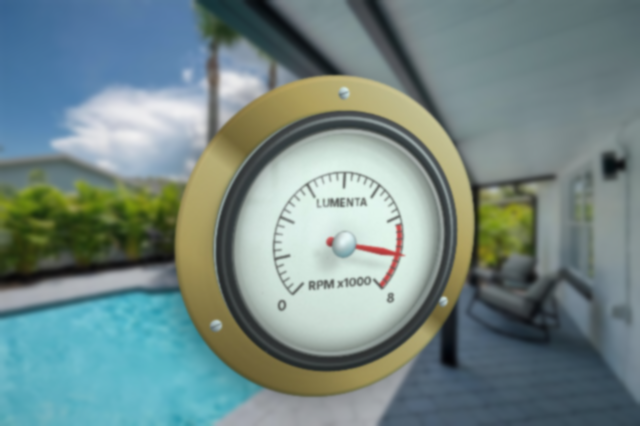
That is value=7000 unit=rpm
